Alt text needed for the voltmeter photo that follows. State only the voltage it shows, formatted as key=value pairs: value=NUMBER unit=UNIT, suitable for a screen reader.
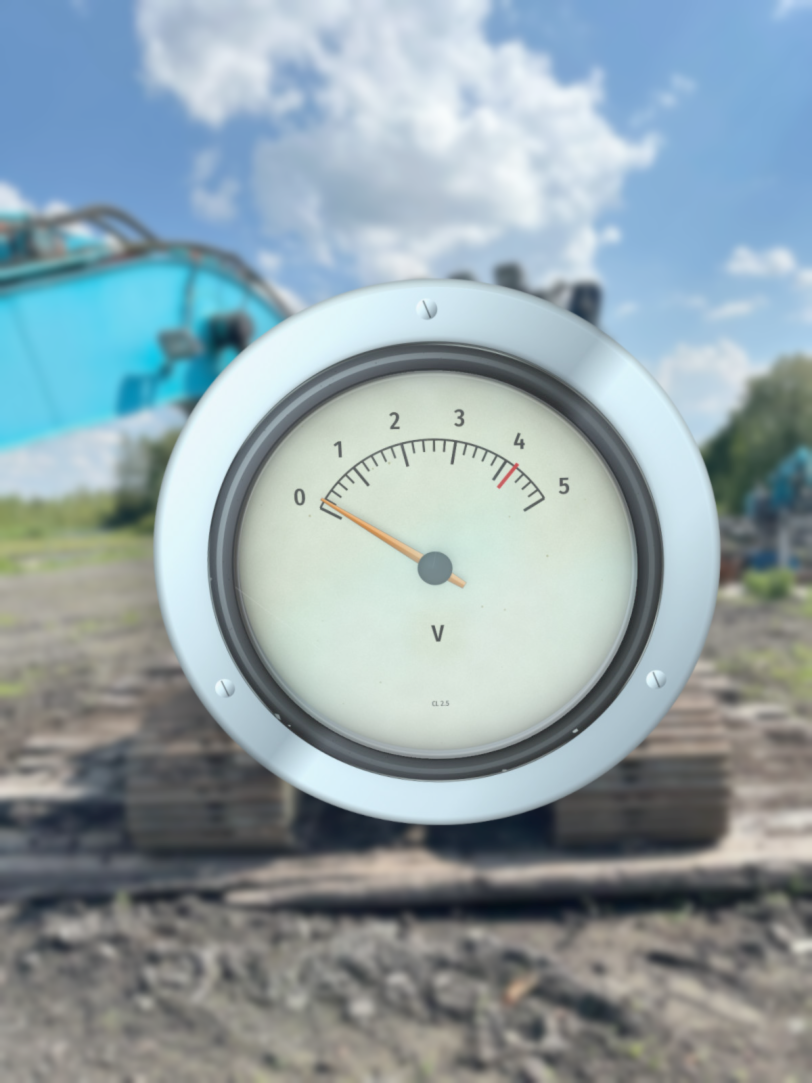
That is value=0.2 unit=V
